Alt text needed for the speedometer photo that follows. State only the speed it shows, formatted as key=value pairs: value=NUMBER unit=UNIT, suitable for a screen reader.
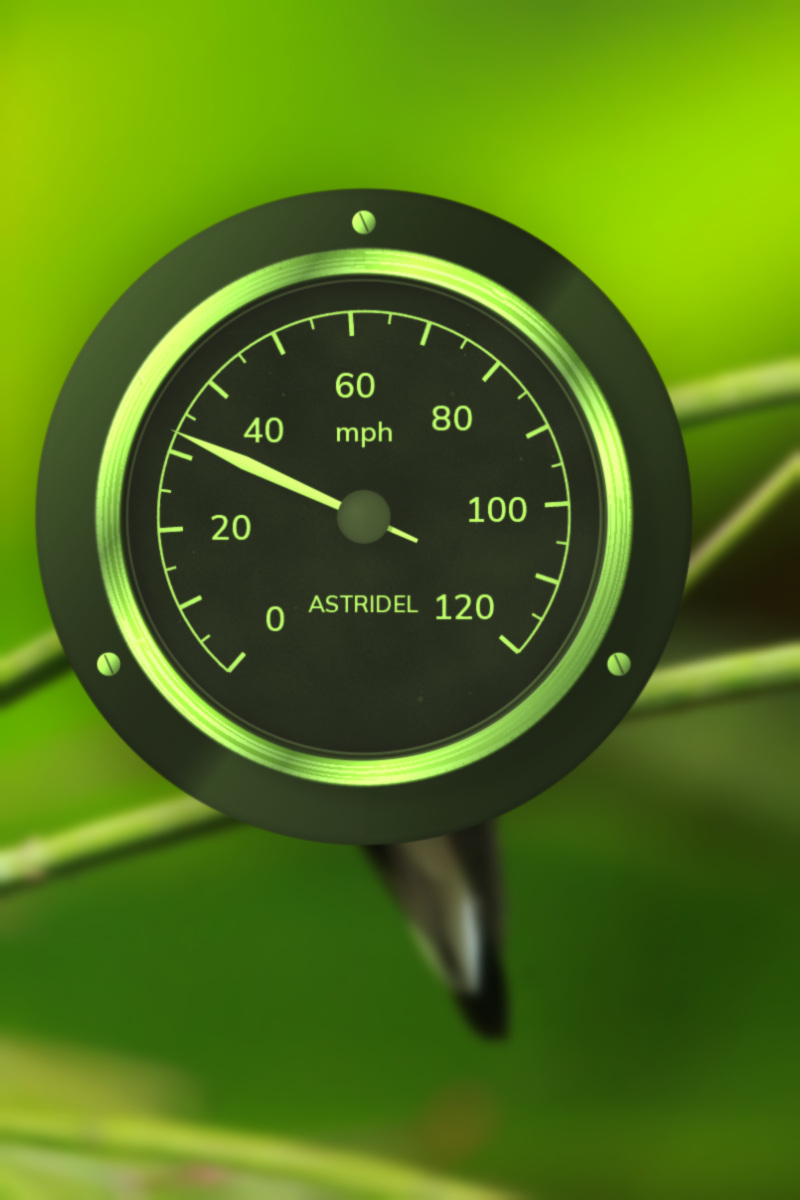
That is value=32.5 unit=mph
